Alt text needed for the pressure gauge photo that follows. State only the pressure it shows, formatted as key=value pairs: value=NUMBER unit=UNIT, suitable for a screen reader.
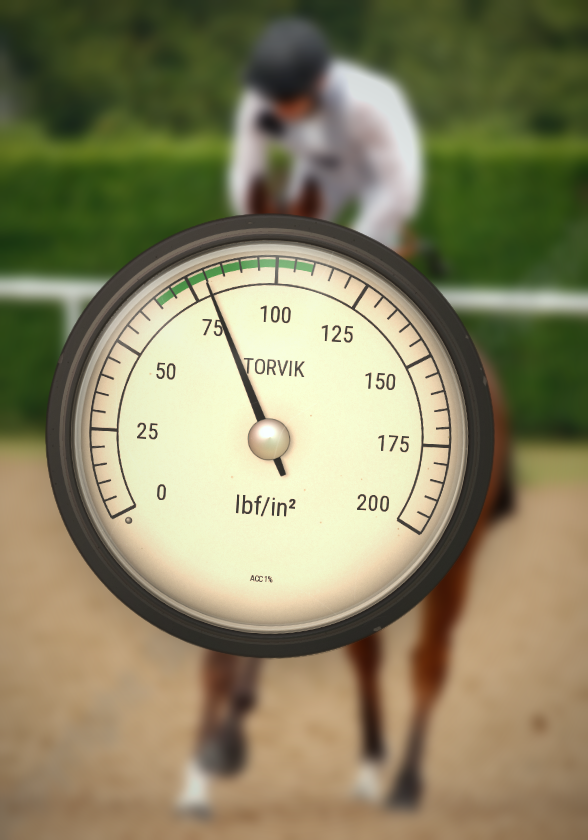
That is value=80 unit=psi
